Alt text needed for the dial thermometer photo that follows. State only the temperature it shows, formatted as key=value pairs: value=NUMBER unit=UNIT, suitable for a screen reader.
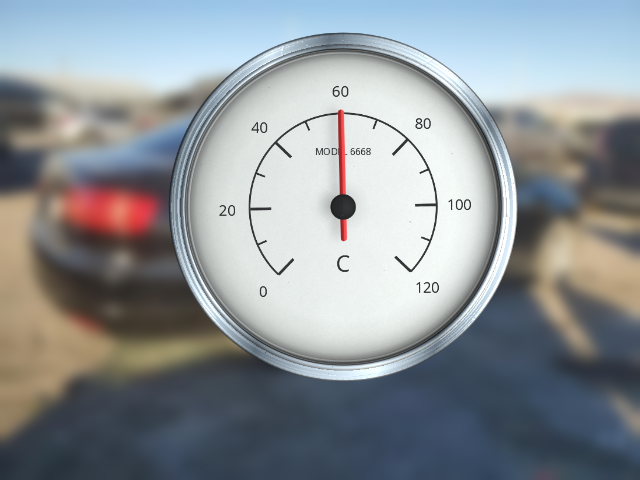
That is value=60 unit=°C
